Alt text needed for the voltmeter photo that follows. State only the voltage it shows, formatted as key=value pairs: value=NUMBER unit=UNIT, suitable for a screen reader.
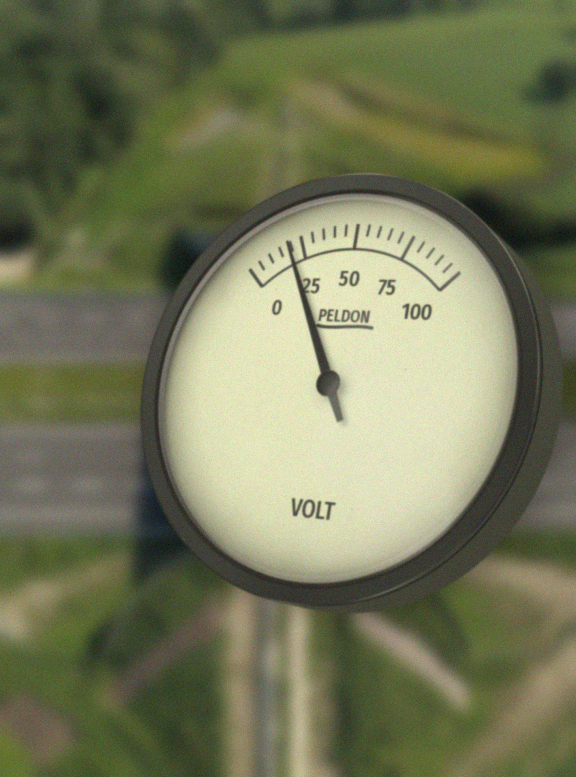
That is value=20 unit=V
